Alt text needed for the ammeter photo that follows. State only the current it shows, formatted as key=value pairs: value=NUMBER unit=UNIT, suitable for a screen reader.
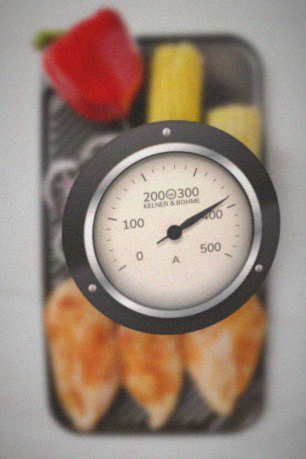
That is value=380 unit=A
